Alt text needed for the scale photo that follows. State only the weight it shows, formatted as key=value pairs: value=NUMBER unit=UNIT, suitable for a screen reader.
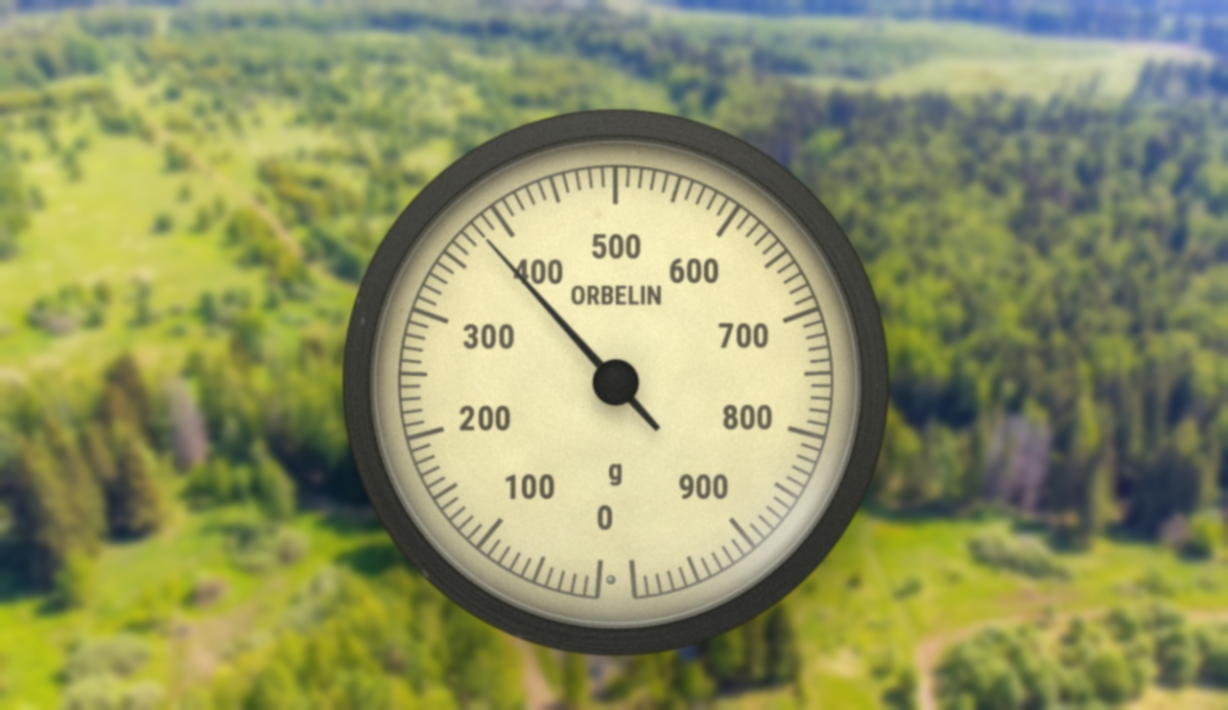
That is value=380 unit=g
